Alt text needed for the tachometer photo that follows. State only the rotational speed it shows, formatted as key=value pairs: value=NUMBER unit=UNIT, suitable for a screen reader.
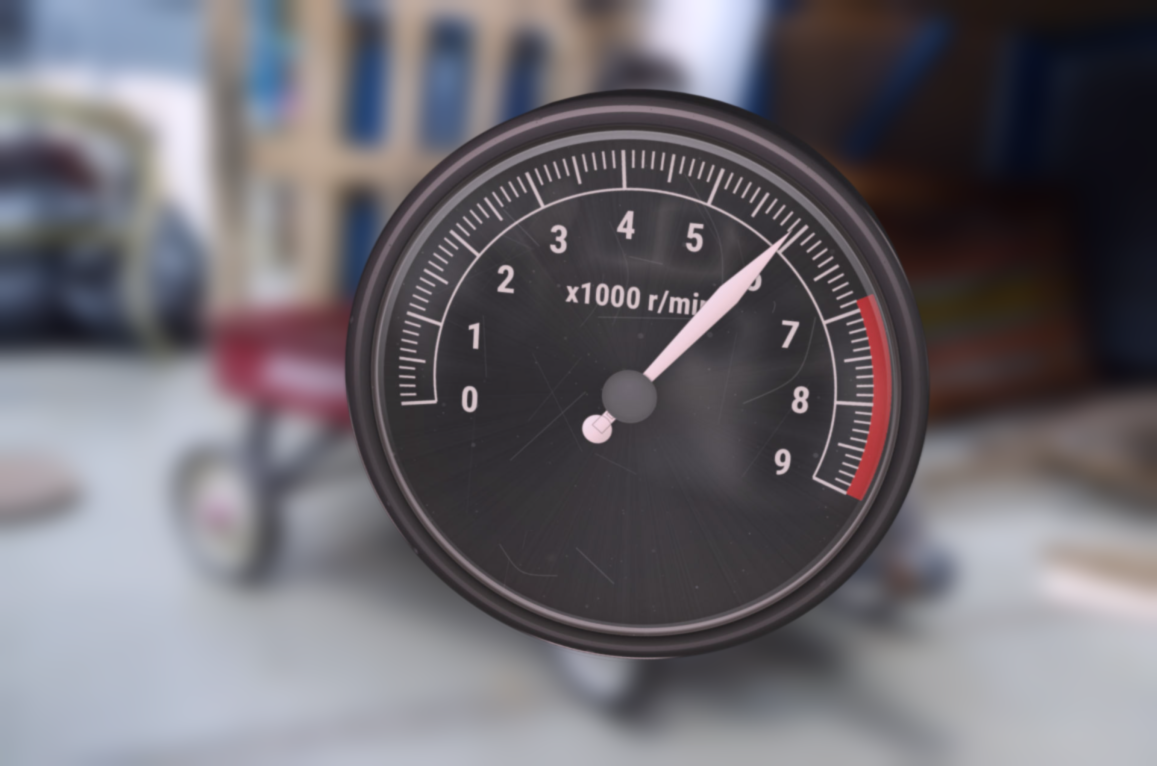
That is value=5900 unit=rpm
